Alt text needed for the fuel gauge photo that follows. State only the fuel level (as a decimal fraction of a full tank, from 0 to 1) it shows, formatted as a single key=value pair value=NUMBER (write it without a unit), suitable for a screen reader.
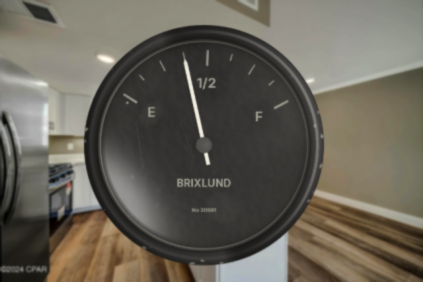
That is value=0.375
